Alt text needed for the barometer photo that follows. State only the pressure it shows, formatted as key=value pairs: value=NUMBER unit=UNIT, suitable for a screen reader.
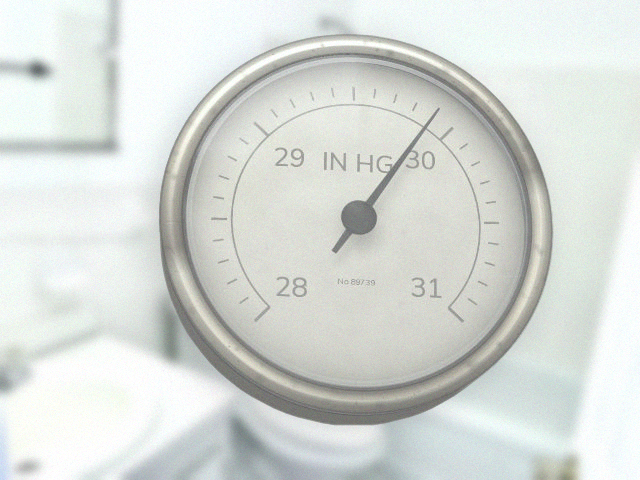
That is value=29.9 unit=inHg
